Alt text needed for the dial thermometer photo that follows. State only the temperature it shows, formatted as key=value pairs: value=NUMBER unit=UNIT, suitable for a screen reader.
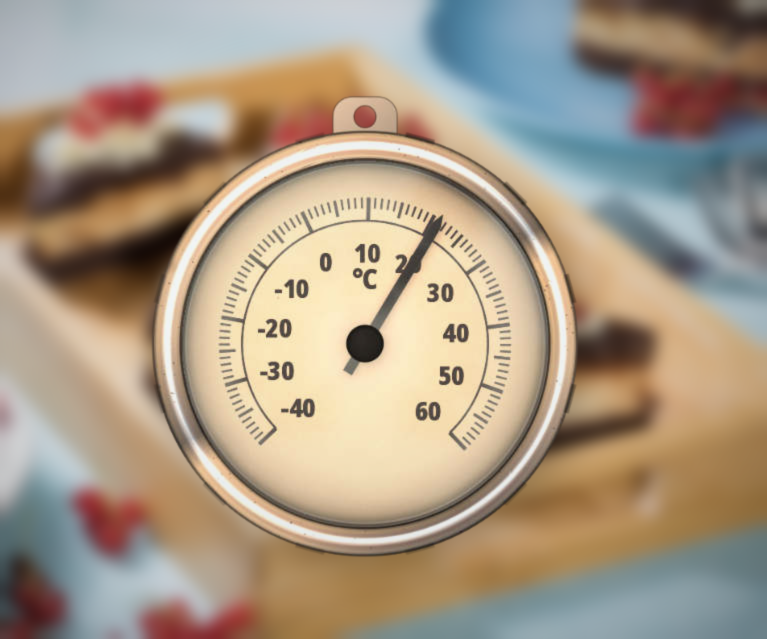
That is value=21 unit=°C
